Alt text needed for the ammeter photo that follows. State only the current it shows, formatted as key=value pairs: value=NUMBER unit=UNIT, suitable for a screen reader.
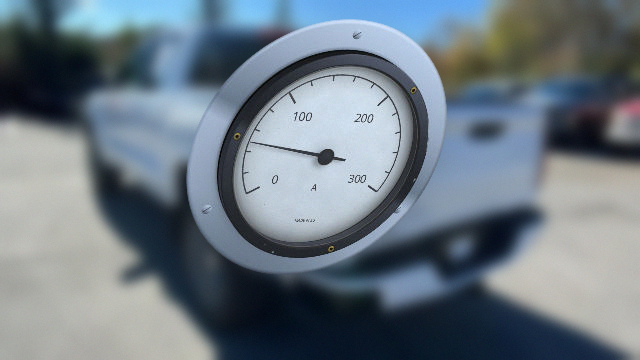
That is value=50 unit=A
